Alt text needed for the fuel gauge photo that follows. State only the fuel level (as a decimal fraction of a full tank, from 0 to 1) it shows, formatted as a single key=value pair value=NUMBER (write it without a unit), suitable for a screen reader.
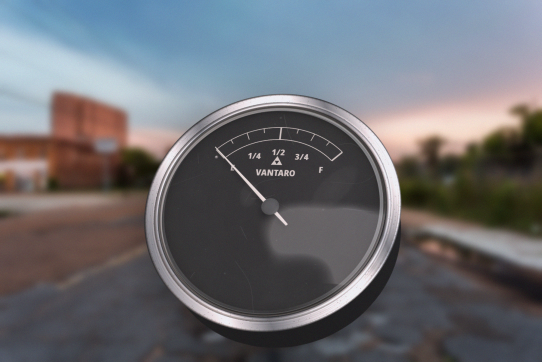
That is value=0
